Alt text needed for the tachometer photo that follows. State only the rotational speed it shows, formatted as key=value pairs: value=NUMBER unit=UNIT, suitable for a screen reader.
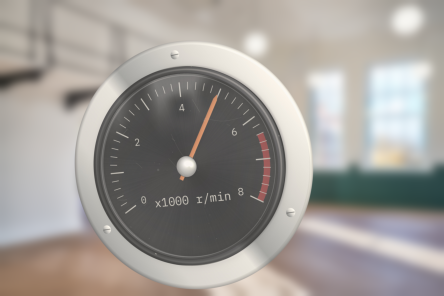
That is value=5000 unit=rpm
